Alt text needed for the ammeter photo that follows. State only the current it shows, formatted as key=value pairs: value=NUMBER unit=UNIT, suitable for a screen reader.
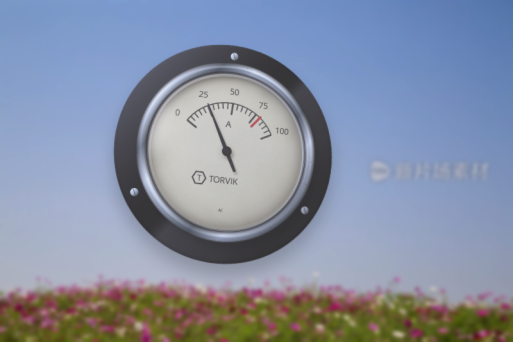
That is value=25 unit=A
